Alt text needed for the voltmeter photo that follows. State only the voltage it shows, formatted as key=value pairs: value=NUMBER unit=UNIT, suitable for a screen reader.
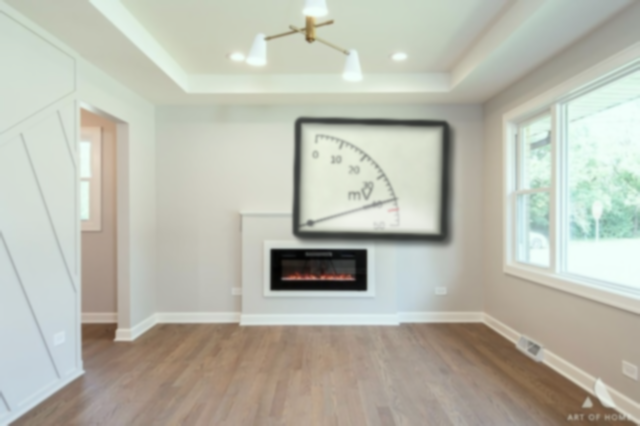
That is value=40 unit=mV
